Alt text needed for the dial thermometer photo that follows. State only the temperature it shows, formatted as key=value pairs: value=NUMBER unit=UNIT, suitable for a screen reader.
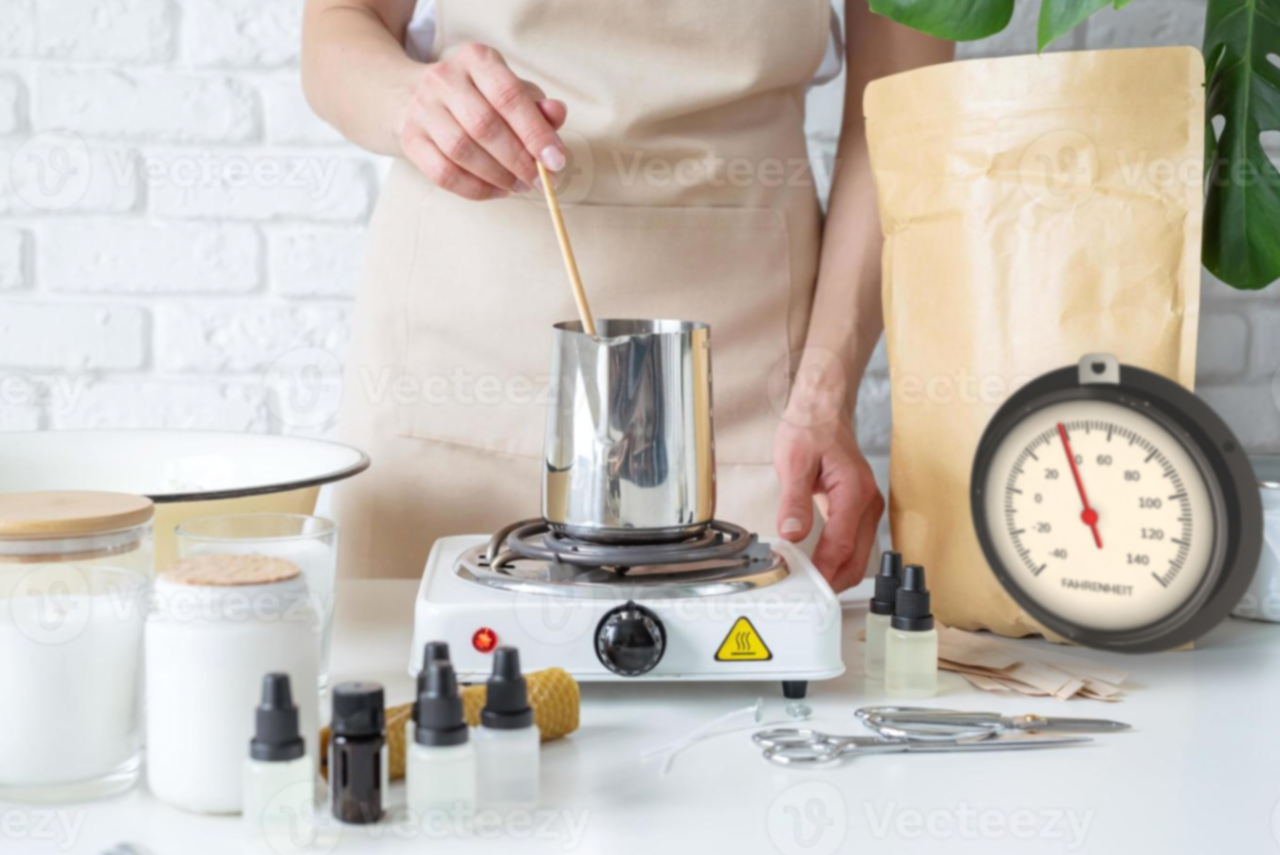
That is value=40 unit=°F
